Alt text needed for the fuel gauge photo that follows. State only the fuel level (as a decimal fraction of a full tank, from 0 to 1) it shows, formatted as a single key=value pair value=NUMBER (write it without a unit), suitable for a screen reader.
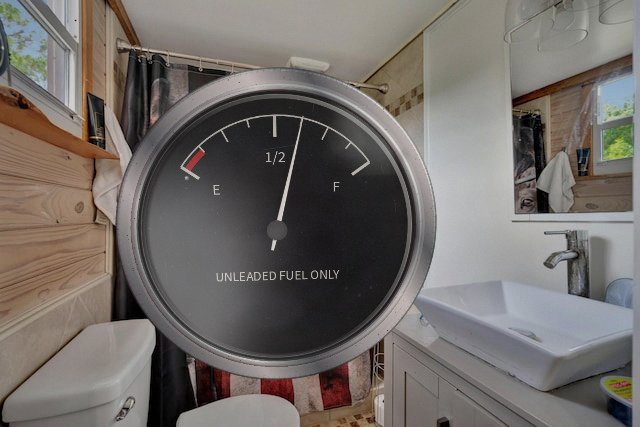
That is value=0.625
